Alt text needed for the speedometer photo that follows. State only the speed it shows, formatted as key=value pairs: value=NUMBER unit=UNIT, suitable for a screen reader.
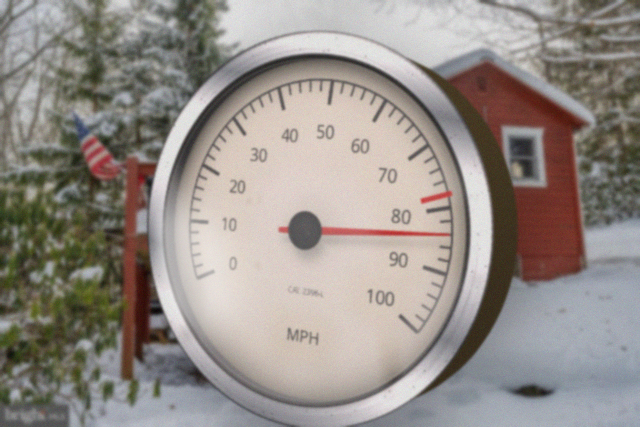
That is value=84 unit=mph
